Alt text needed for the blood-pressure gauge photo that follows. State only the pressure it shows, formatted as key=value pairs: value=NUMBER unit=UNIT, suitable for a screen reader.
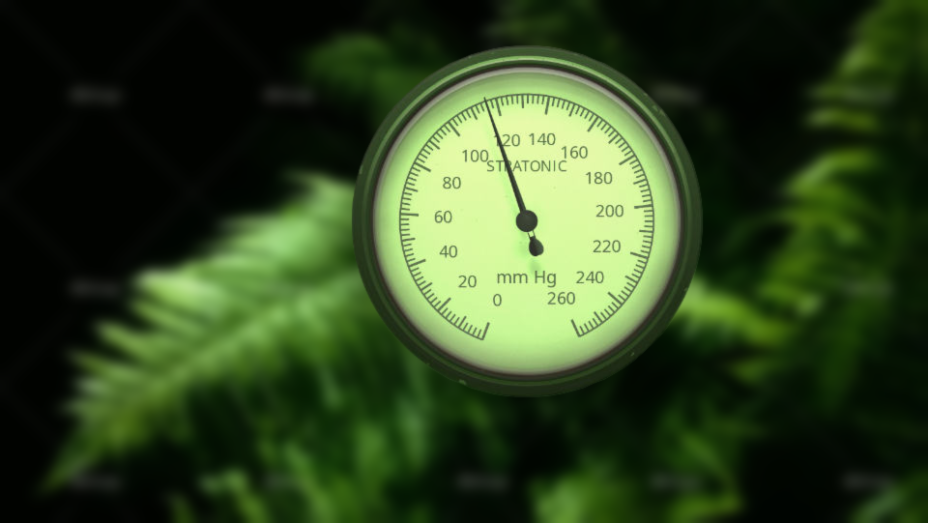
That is value=116 unit=mmHg
